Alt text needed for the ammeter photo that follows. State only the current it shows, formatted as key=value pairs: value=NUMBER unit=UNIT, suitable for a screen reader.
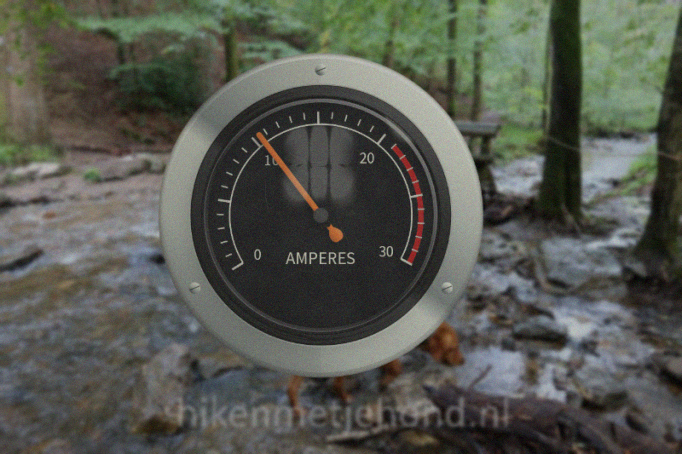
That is value=10.5 unit=A
